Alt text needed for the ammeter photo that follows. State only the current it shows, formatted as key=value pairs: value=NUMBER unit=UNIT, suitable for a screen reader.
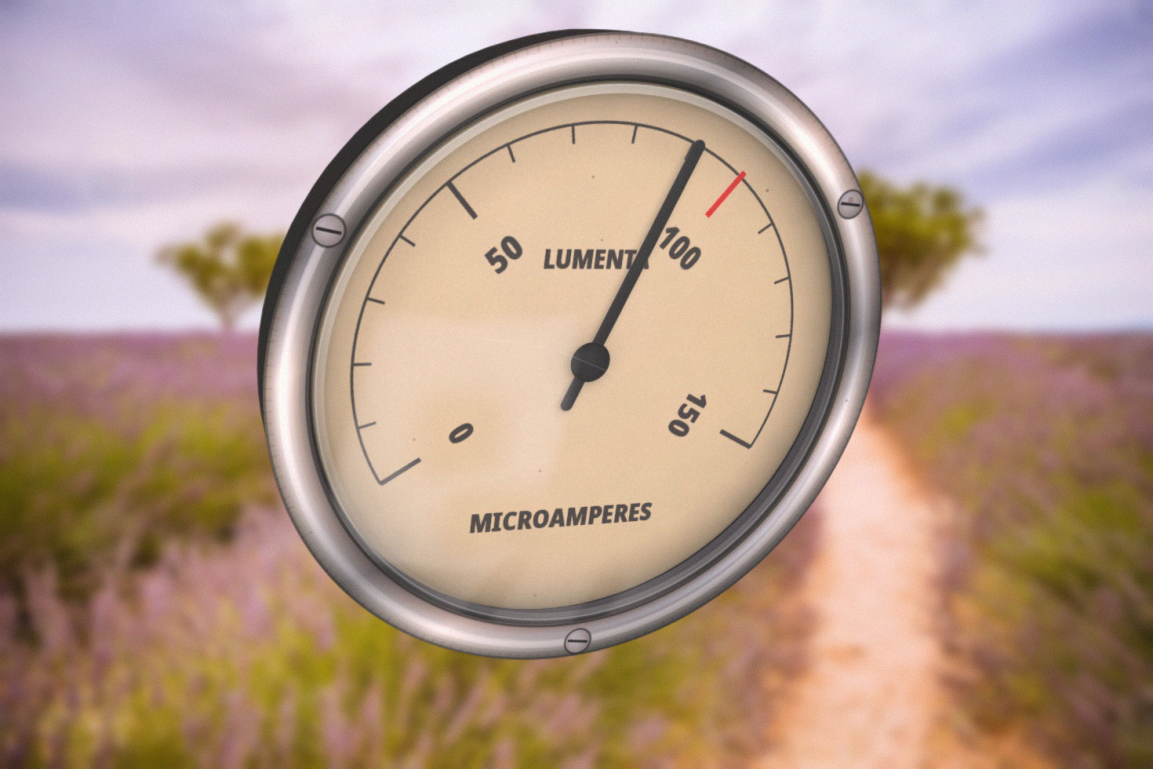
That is value=90 unit=µA
